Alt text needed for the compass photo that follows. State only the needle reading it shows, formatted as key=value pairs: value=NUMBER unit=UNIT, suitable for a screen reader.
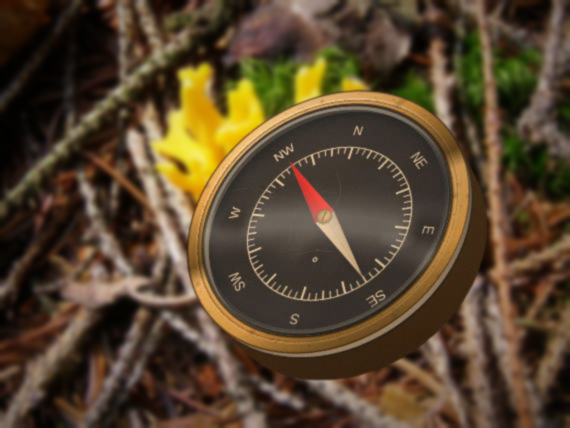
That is value=315 unit=°
